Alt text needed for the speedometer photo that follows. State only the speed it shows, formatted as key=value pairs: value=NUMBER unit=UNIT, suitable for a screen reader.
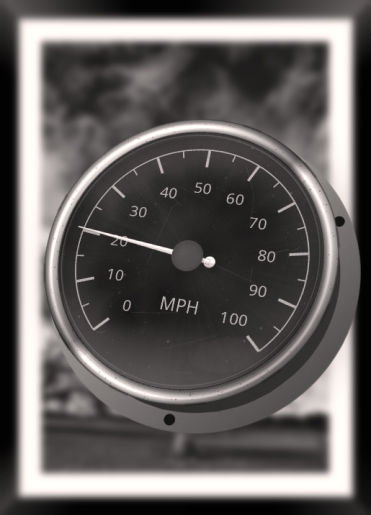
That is value=20 unit=mph
